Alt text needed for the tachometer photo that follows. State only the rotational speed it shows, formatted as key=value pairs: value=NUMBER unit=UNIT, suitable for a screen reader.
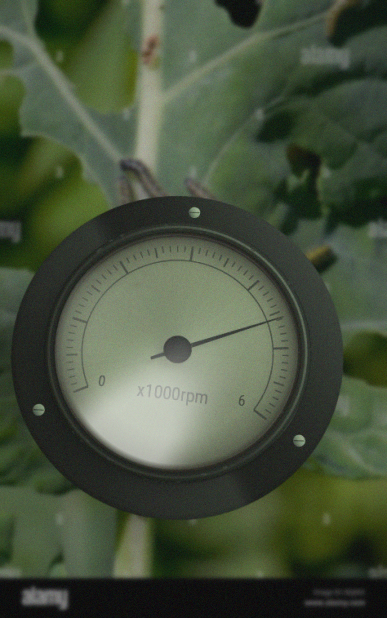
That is value=4600 unit=rpm
